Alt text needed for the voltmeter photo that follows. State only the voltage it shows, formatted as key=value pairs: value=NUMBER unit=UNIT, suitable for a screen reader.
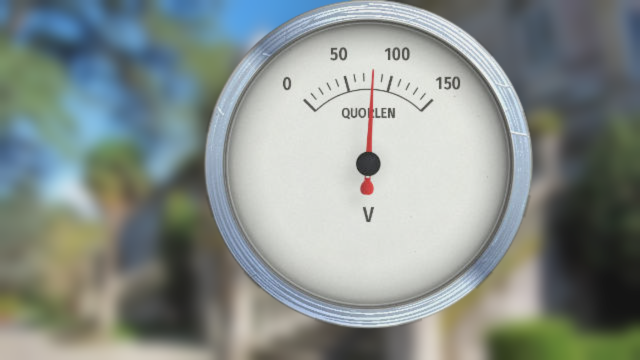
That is value=80 unit=V
